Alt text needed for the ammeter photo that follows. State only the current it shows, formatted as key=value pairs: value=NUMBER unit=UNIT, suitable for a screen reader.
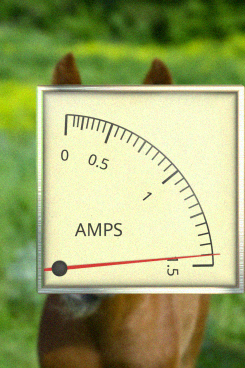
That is value=1.45 unit=A
